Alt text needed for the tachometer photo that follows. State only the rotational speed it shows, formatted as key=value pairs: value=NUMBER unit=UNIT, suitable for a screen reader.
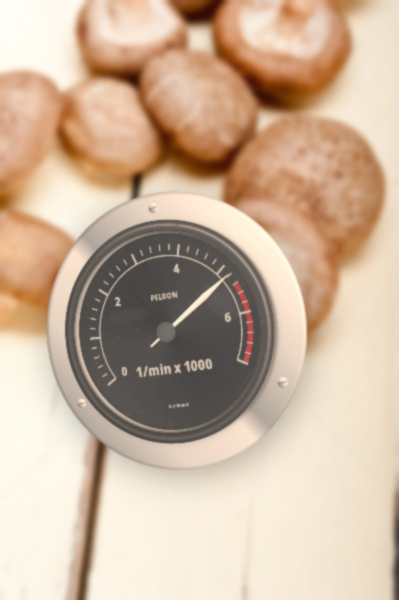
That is value=5200 unit=rpm
